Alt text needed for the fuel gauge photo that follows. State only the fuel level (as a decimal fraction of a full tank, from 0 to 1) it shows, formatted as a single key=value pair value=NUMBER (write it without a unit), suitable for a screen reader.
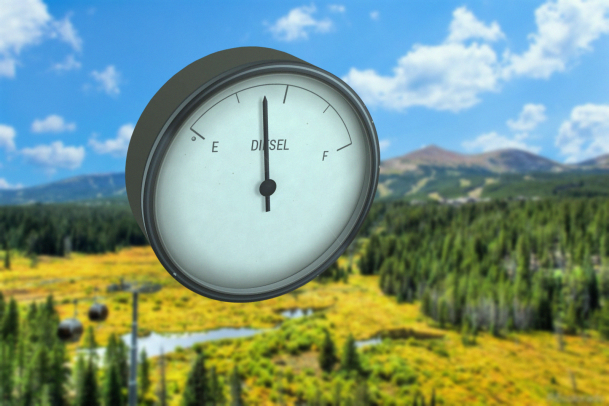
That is value=0.375
